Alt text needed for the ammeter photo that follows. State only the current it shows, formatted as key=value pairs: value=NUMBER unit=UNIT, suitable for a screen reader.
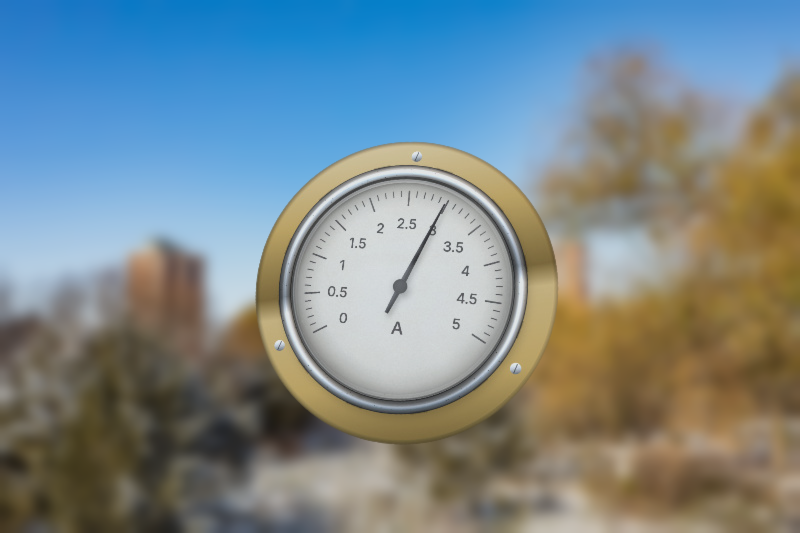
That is value=3 unit=A
